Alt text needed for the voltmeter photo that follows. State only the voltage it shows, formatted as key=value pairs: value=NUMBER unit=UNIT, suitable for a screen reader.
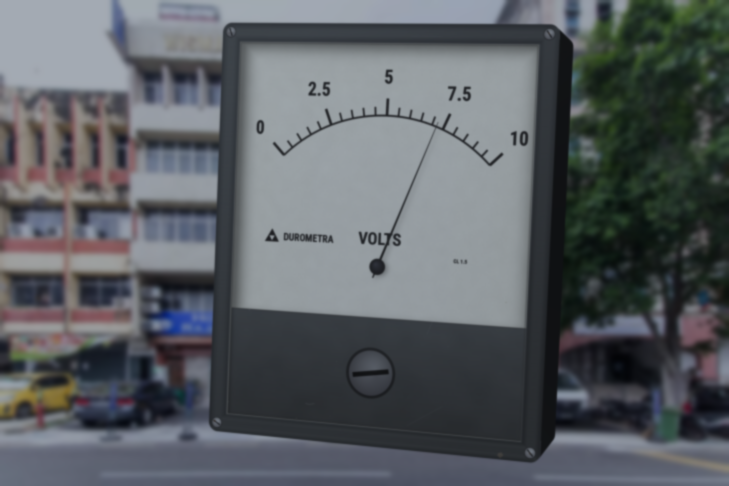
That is value=7.25 unit=V
